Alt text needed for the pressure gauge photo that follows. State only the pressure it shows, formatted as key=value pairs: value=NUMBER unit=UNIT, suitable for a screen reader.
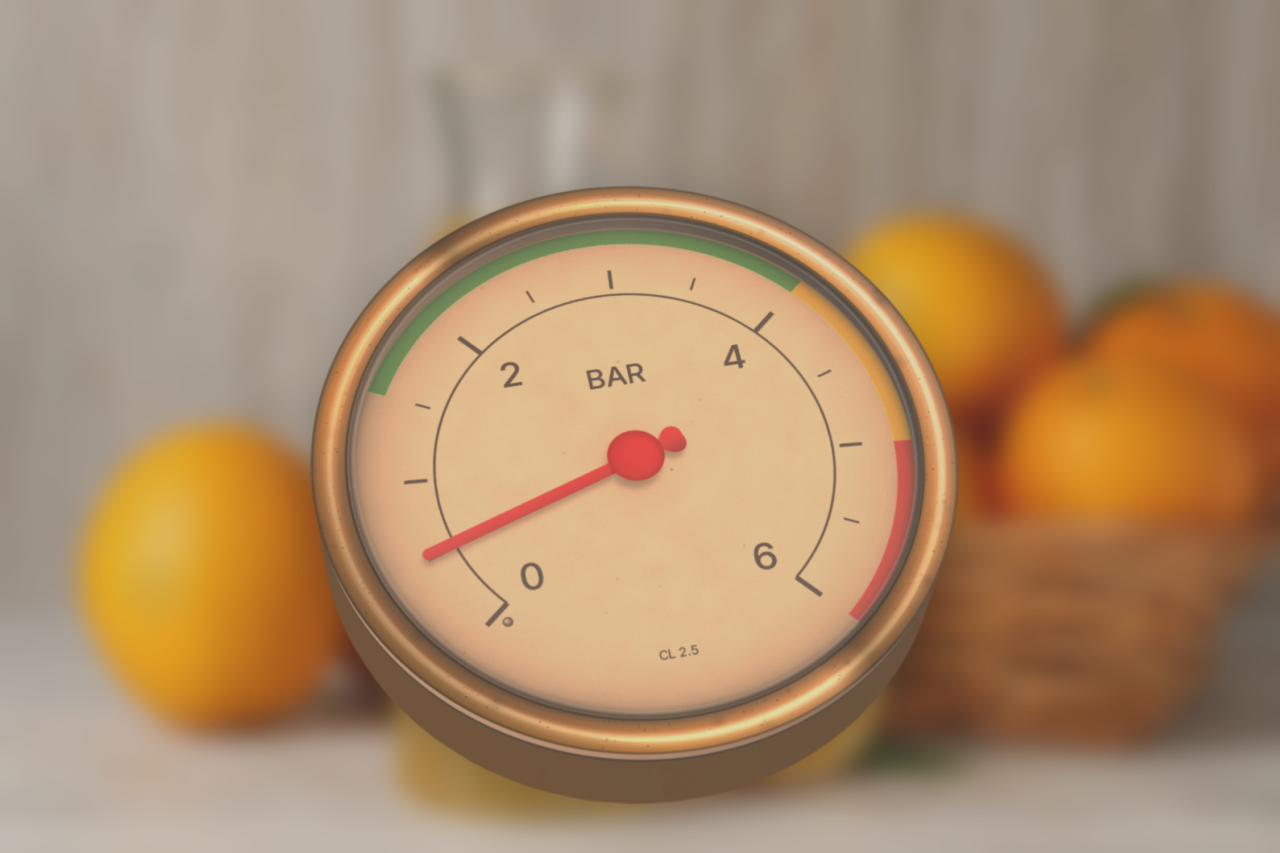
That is value=0.5 unit=bar
